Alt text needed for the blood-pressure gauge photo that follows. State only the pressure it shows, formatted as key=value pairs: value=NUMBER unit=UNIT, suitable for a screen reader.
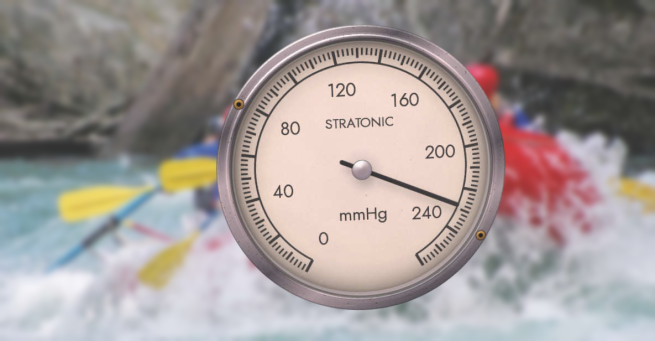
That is value=228 unit=mmHg
